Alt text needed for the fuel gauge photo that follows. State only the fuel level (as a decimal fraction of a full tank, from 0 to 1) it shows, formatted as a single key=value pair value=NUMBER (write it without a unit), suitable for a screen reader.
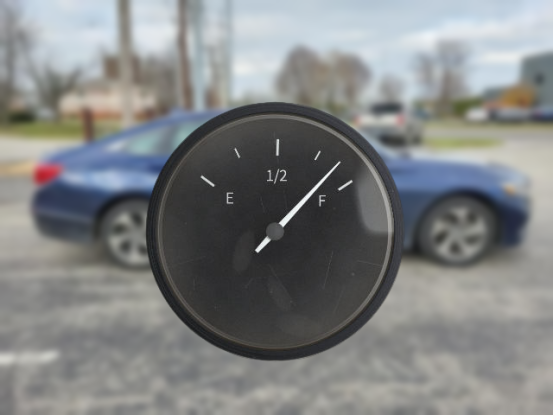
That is value=0.875
